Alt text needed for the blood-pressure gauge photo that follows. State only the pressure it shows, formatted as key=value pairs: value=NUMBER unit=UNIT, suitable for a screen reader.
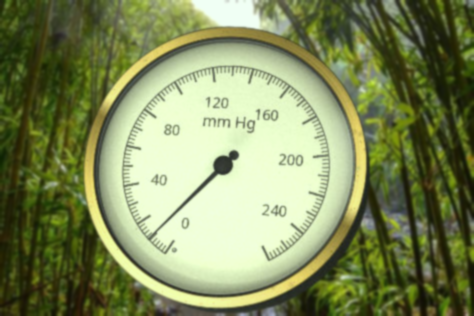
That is value=10 unit=mmHg
